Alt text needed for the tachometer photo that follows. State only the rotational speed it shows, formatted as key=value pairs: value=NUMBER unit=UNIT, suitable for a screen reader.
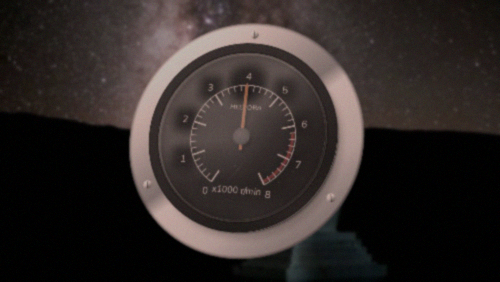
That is value=4000 unit=rpm
